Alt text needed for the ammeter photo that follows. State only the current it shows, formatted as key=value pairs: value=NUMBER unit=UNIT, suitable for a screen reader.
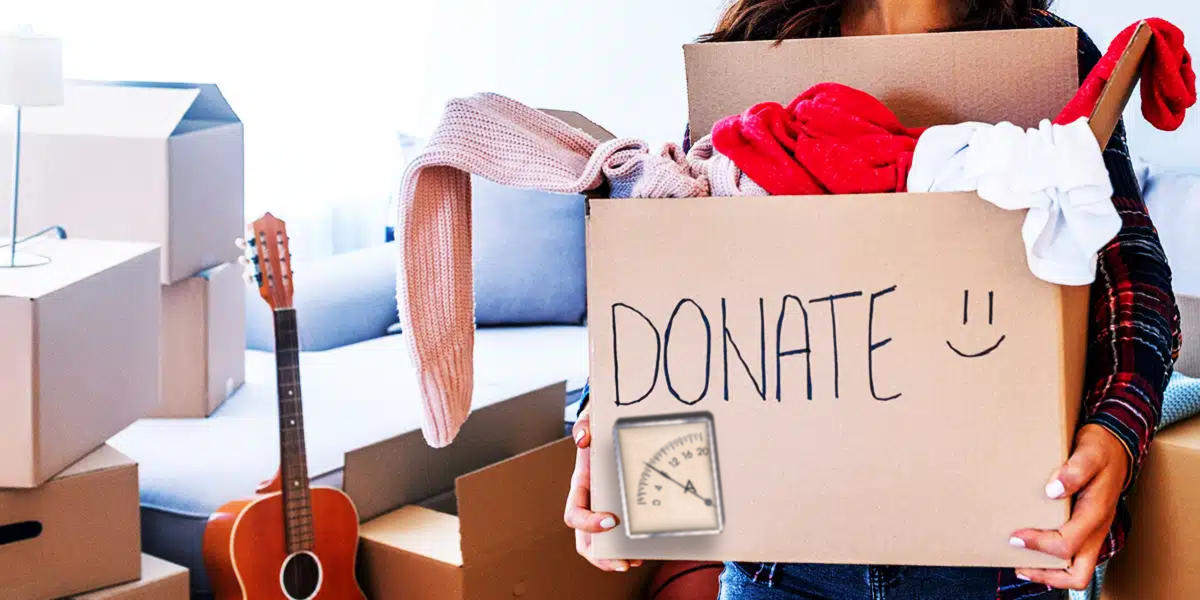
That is value=8 unit=A
